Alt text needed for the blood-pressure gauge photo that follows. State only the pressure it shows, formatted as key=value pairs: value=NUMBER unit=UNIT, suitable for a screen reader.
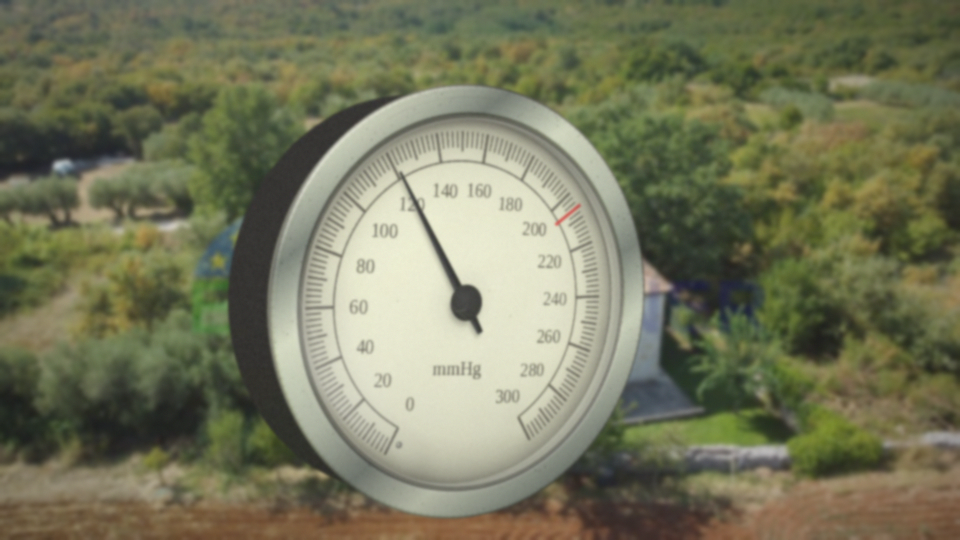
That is value=120 unit=mmHg
